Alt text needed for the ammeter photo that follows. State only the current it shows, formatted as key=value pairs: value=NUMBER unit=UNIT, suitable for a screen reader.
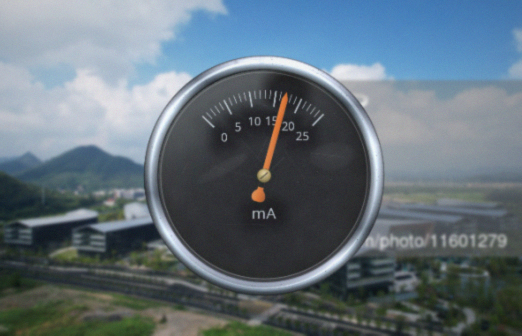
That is value=17 unit=mA
